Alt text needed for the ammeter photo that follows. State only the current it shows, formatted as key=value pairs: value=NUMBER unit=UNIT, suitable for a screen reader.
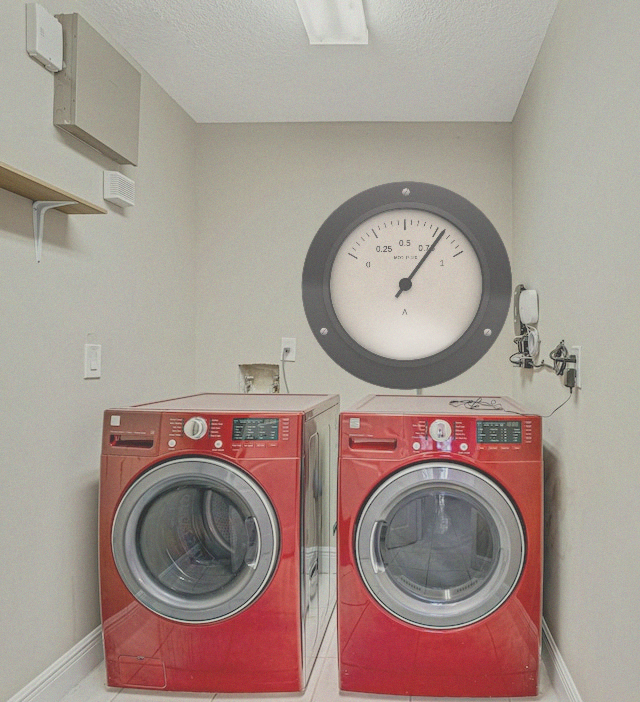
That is value=0.8 unit=A
